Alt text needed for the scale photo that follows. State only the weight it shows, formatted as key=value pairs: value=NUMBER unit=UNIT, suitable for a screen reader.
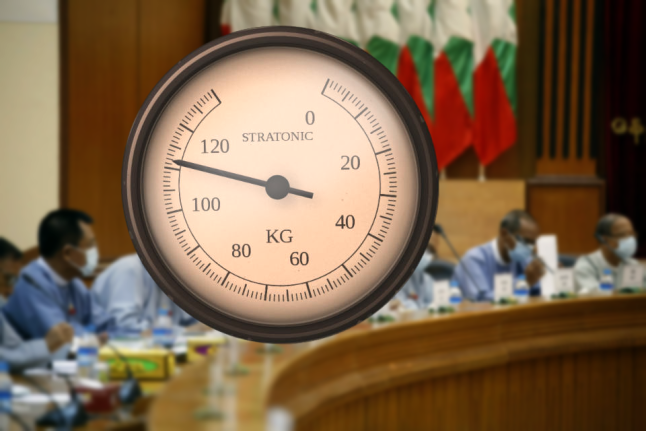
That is value=112 unit=kg
